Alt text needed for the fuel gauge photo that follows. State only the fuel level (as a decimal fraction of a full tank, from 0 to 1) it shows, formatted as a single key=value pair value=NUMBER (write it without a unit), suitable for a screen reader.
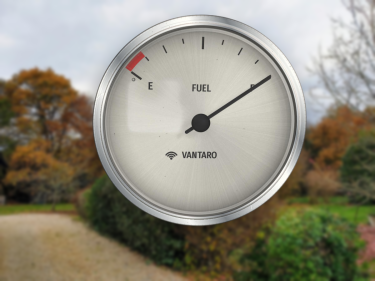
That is value=1
